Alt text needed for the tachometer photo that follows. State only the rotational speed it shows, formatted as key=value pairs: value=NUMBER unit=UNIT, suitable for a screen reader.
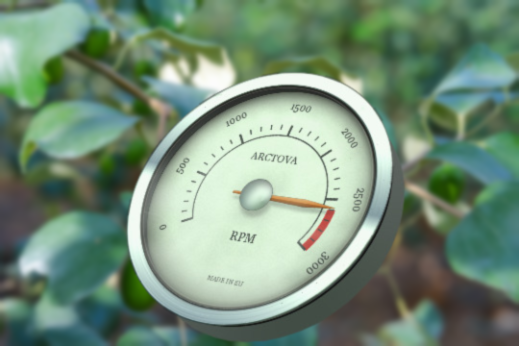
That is value=2600 unit=rpm
